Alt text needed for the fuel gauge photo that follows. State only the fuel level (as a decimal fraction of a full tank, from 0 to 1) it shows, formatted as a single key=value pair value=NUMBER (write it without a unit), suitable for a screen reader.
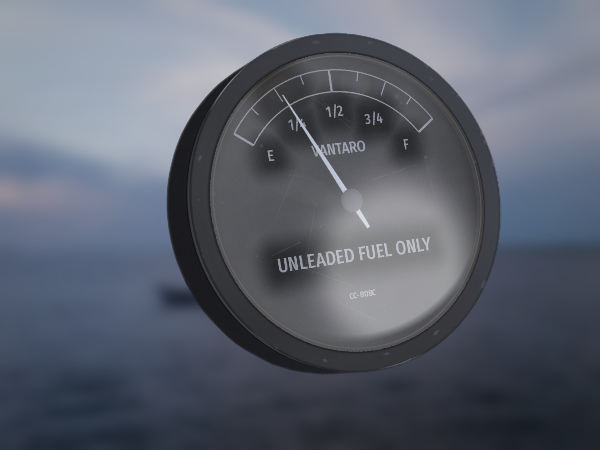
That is value=0.25
